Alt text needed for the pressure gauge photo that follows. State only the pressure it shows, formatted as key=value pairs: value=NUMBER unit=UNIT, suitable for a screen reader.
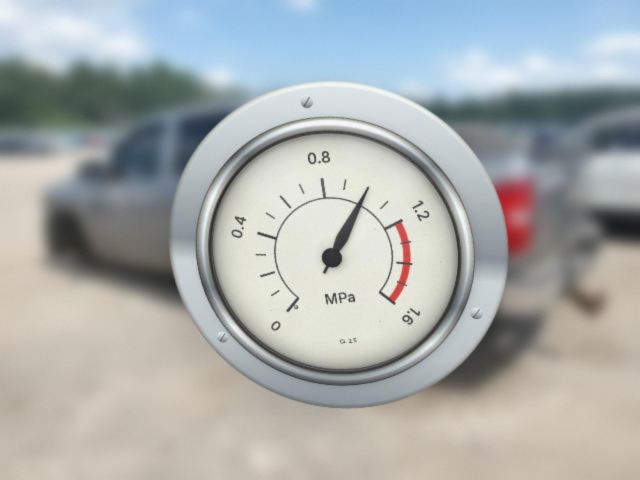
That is value=1 unit=MPa
